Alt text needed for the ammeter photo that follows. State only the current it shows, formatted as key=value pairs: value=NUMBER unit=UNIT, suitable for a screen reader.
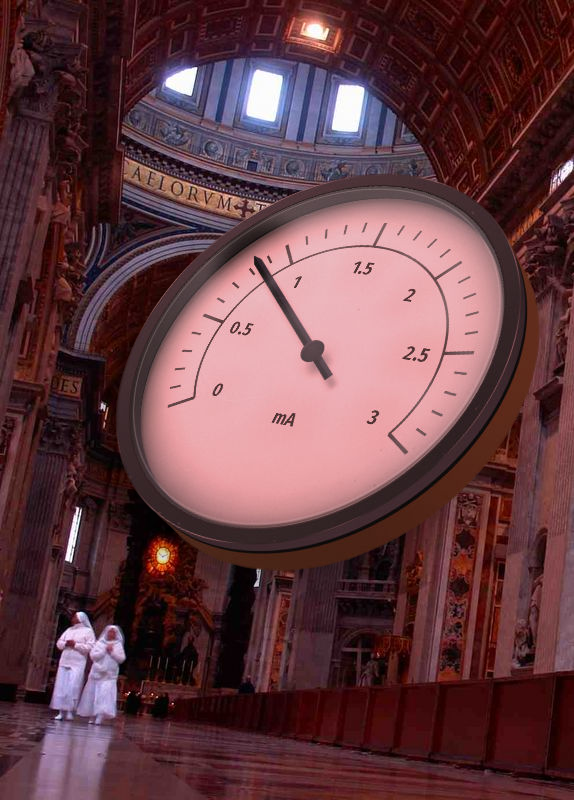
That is value=0.85 unit=mA
